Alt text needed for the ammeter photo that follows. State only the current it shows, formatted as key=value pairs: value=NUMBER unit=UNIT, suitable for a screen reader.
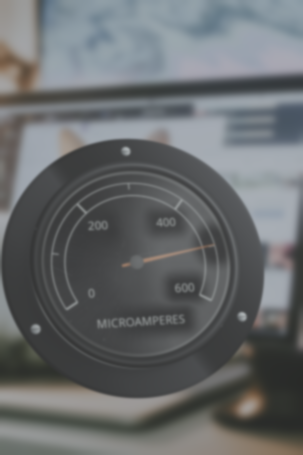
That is value=500 unit=µA
